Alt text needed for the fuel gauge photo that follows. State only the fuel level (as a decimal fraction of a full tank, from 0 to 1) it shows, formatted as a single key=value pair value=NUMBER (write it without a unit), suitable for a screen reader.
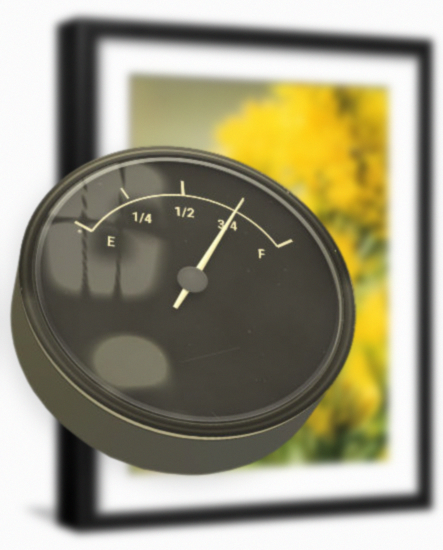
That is value=0.75
